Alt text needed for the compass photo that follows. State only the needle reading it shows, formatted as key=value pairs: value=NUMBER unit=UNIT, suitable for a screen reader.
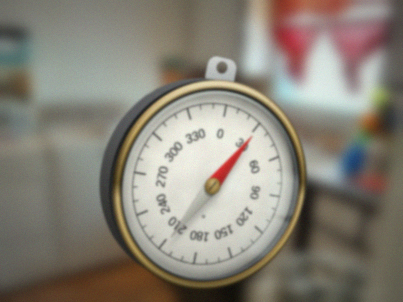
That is value=30 unit=°
